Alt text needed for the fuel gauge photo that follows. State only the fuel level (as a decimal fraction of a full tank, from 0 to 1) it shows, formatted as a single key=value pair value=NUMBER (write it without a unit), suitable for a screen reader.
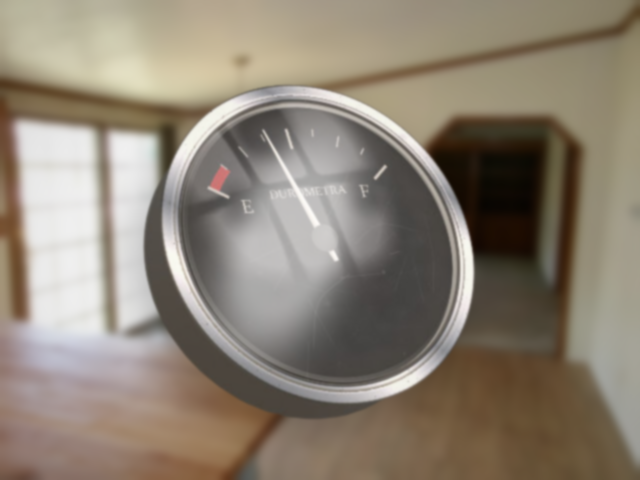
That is value=0.375
